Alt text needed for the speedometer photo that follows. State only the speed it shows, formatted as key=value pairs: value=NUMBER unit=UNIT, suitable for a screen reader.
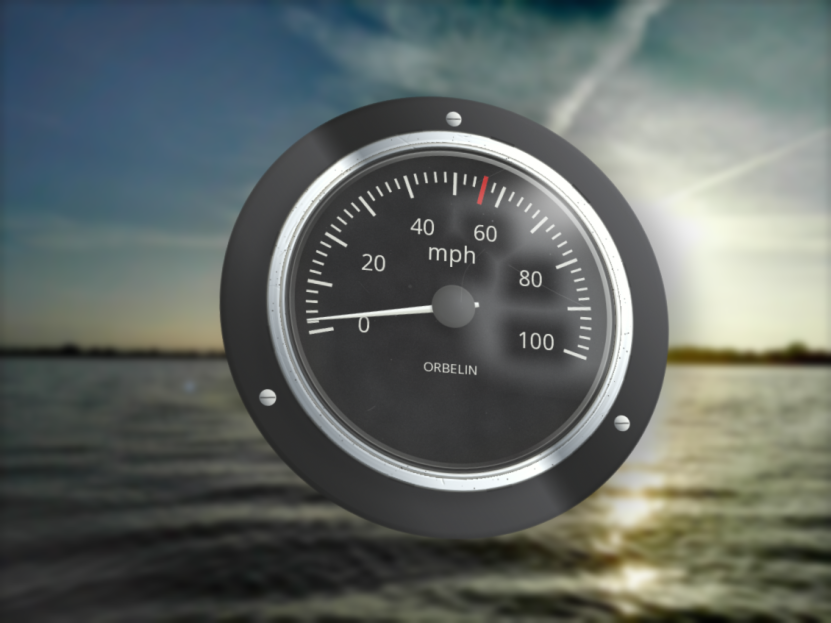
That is value=2 unit=mph
